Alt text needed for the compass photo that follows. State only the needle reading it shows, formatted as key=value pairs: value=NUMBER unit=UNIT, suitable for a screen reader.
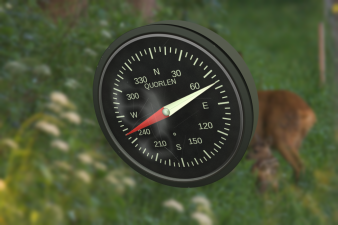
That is value=250 unit=°
